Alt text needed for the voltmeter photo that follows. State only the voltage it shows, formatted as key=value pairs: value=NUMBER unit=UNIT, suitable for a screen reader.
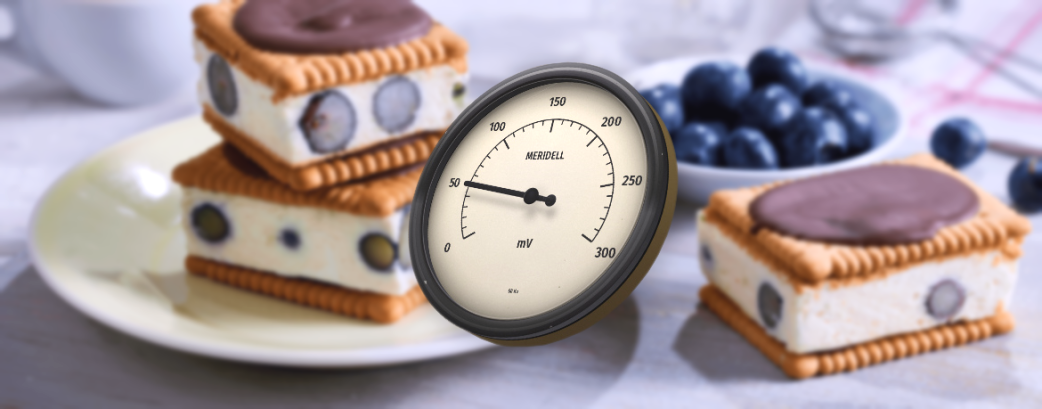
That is value=50 unit=mV
